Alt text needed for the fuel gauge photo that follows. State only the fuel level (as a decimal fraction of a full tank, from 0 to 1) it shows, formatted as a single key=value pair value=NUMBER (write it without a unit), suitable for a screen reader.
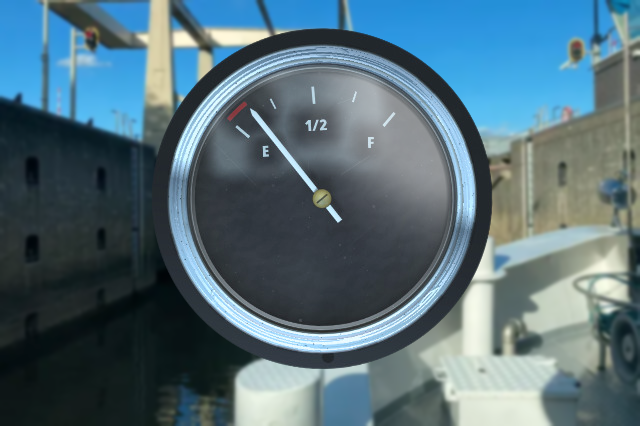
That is value=0.125
